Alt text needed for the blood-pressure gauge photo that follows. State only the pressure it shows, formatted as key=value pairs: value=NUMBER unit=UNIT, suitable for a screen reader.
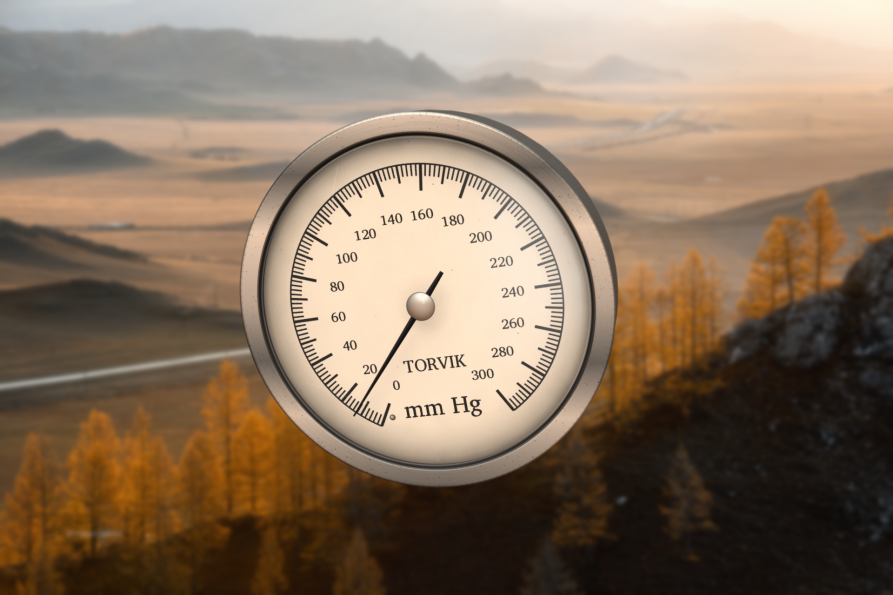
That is value=12 unit=mmHg
